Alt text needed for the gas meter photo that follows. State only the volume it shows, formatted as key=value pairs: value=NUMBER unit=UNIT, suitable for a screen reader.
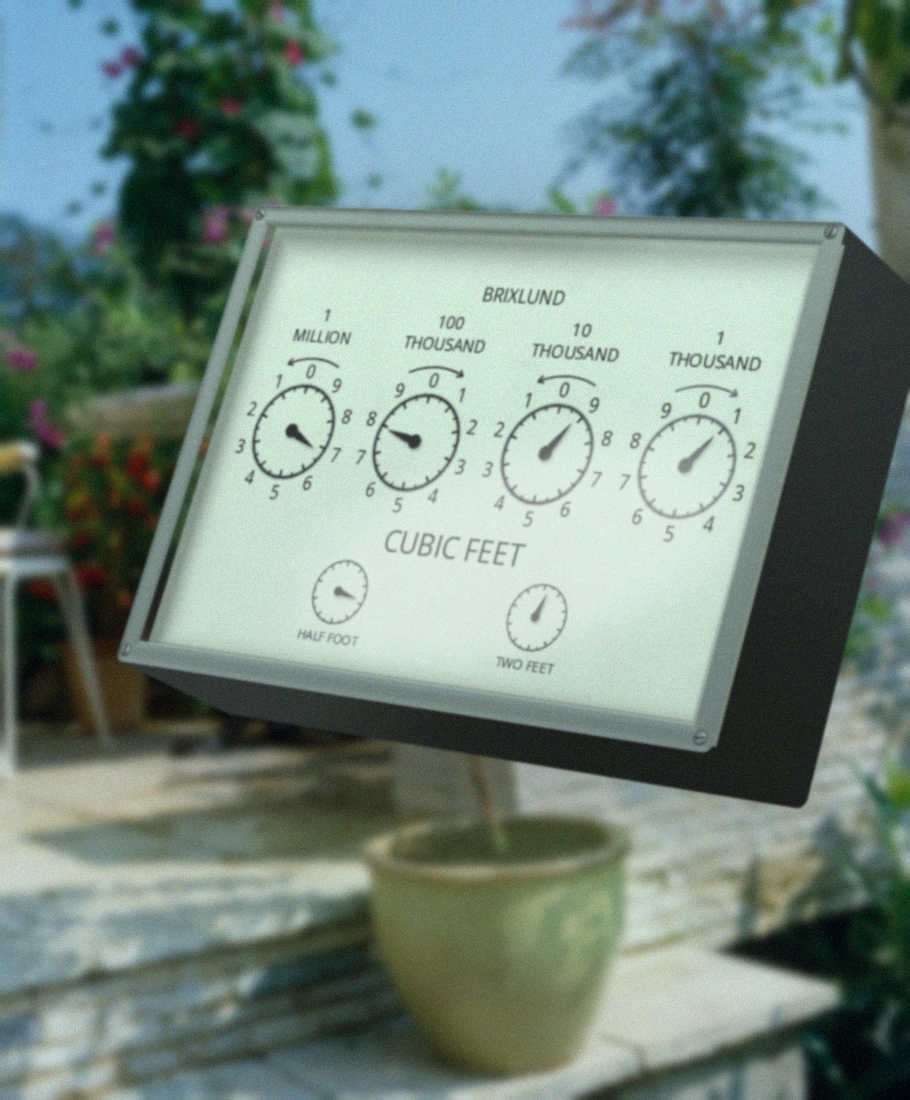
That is value=679100 unit=ft³
